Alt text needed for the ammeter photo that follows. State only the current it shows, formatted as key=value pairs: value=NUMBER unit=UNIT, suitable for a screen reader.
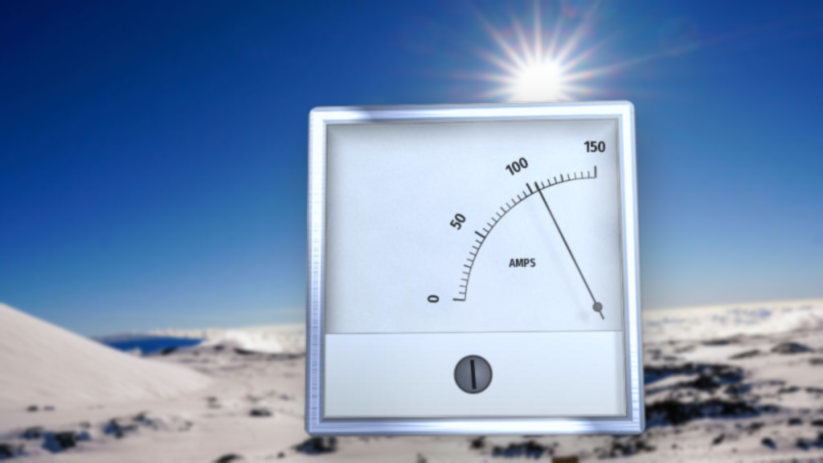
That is value=105 unit=A
